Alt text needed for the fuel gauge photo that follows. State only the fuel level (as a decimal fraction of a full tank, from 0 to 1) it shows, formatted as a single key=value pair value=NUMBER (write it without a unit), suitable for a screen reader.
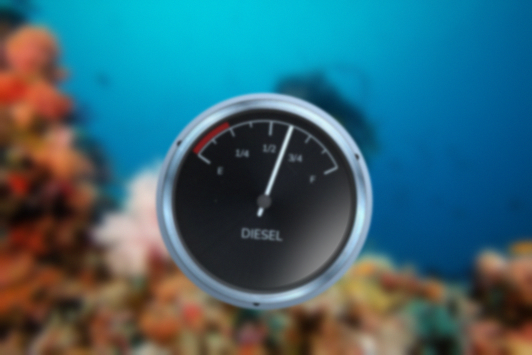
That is value=0.625
